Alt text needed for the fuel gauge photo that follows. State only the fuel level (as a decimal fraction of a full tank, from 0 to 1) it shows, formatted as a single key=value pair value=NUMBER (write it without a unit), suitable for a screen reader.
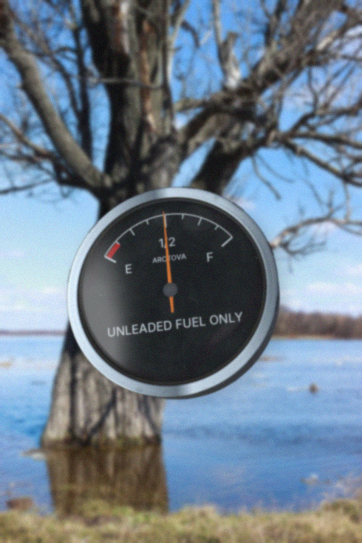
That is value=0.5
